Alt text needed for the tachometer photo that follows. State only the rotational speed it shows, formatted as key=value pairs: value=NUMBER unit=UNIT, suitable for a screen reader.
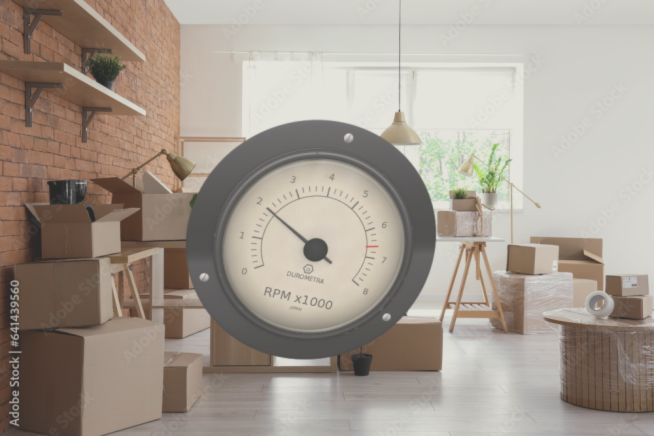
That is value=2000 unit=rpm
